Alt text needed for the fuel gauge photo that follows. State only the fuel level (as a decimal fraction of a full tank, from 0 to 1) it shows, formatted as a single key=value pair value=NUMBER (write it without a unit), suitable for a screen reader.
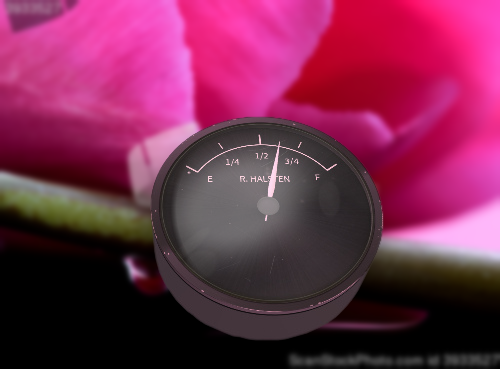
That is value=0.625
